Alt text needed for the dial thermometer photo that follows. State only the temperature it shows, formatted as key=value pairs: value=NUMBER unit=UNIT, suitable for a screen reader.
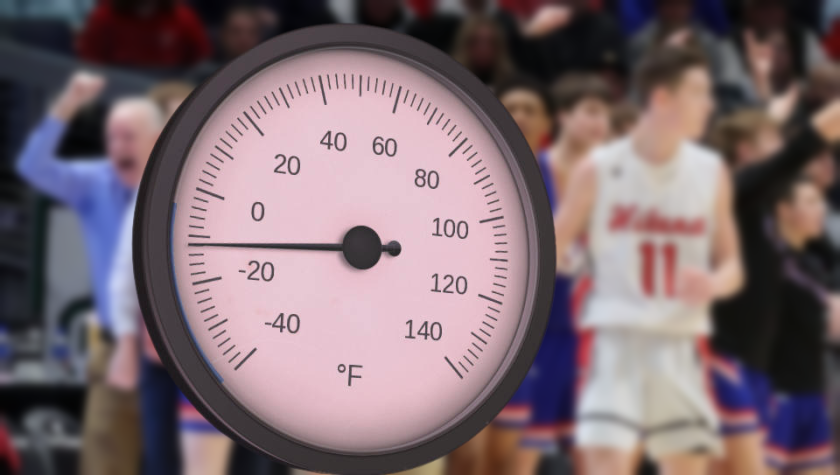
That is value=-12 unit=°F
